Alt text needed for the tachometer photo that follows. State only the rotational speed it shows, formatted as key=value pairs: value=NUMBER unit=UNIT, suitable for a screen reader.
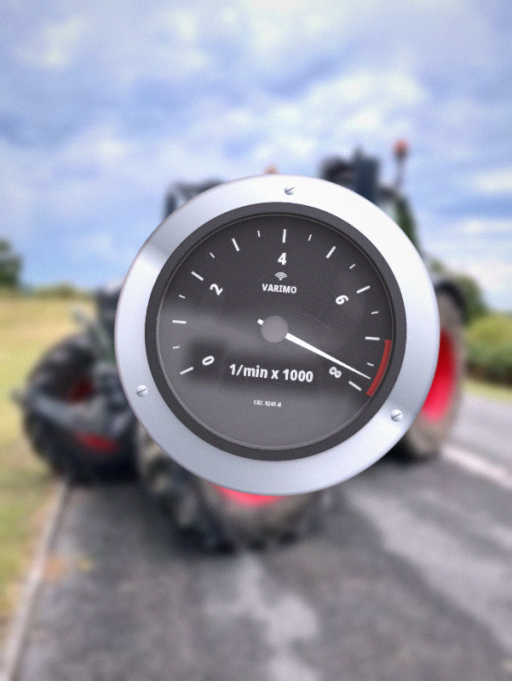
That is value=7750 unit=rpm
